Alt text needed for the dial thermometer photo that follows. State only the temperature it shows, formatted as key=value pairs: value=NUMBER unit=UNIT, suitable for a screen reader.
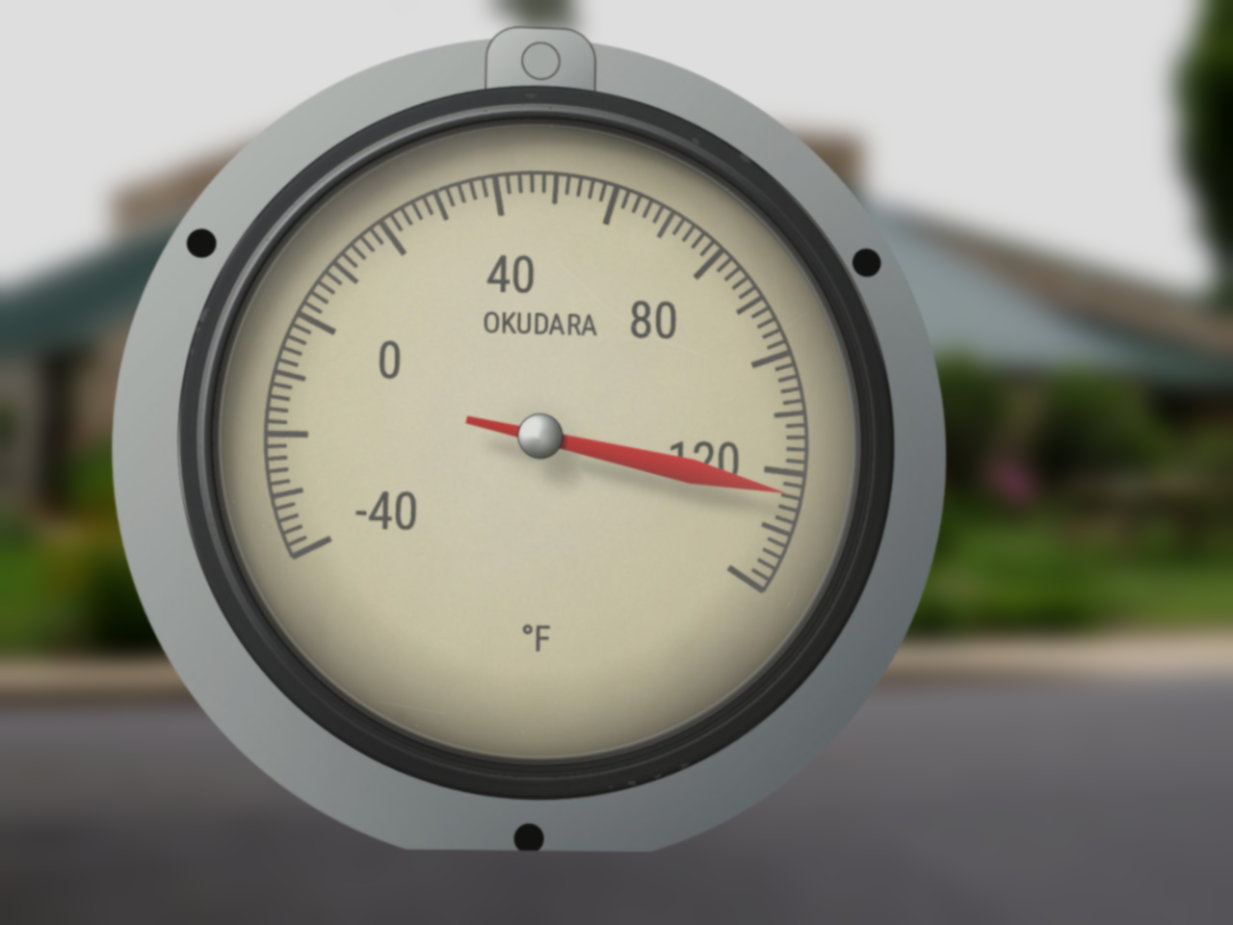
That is value=124 unit=°F
